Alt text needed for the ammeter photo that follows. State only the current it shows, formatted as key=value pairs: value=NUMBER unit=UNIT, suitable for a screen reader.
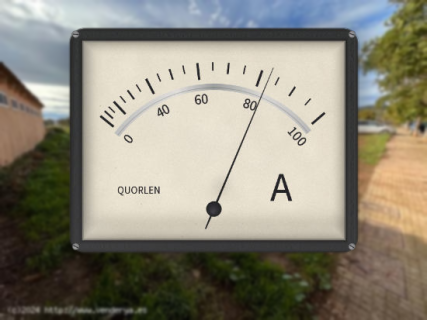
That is value=82.5 unit=A
